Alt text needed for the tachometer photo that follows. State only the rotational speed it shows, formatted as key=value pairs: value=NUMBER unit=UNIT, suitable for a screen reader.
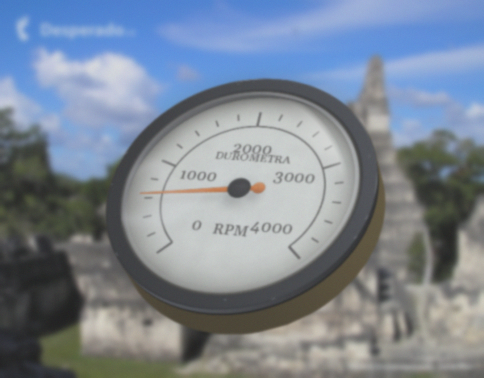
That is value=600 unit=rpm
